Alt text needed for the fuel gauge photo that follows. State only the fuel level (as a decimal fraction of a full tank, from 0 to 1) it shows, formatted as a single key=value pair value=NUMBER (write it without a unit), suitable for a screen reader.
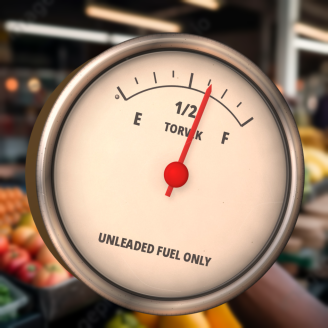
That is value=0.625
